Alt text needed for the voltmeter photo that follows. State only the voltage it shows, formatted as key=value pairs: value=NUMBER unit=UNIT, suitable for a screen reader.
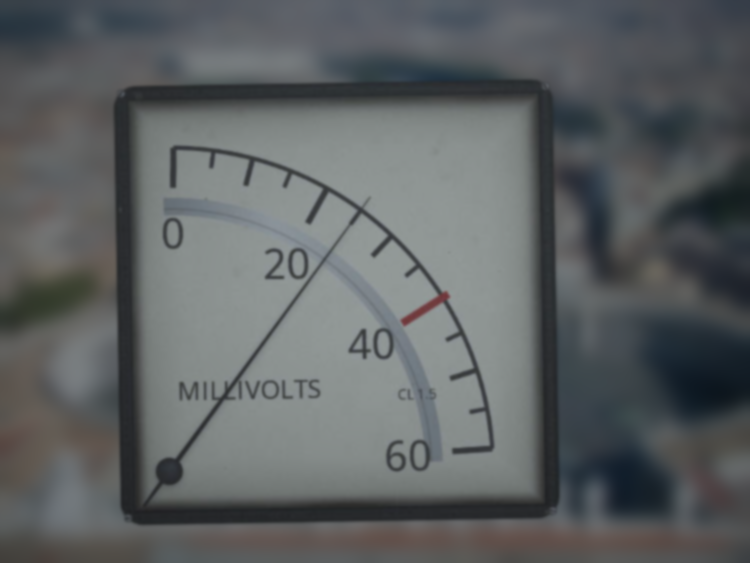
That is value=25 unit=mV
